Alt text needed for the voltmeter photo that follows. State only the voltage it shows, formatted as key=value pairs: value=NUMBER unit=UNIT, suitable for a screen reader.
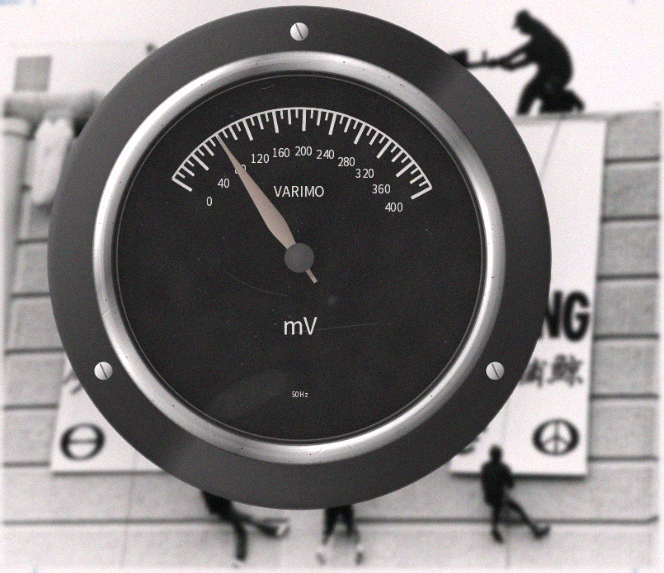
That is value=80 unit=mV
